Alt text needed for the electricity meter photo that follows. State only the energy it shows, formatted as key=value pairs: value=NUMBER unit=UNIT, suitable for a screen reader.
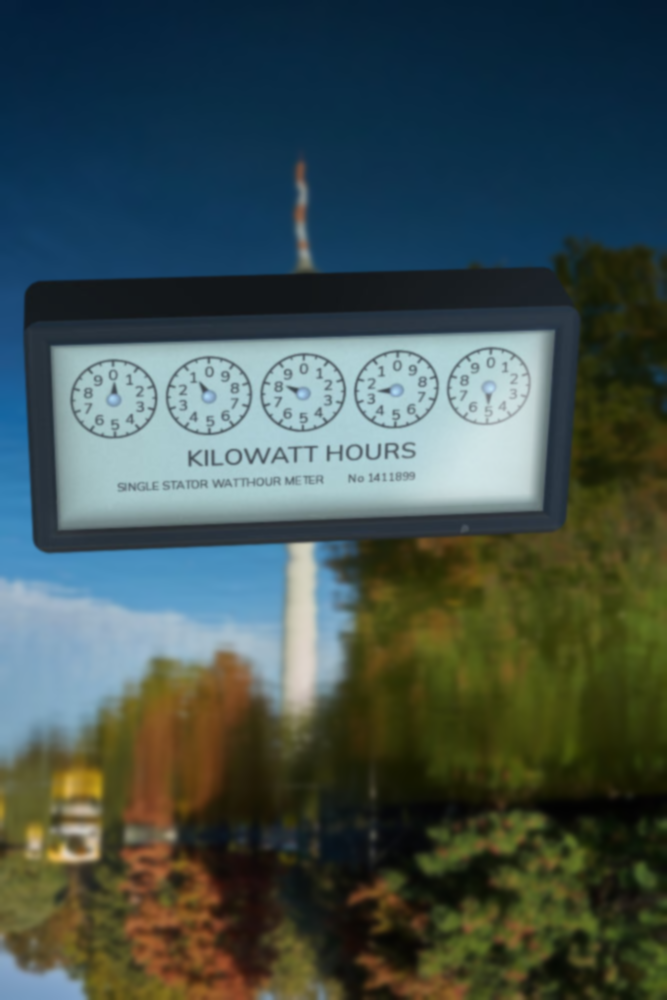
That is value=825 unit=kWh
